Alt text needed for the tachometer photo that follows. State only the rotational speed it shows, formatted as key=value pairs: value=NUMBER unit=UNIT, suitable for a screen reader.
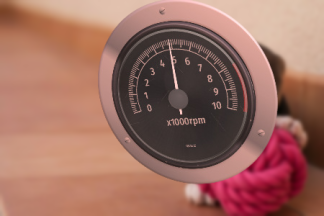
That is value=5000 unit=rpm
